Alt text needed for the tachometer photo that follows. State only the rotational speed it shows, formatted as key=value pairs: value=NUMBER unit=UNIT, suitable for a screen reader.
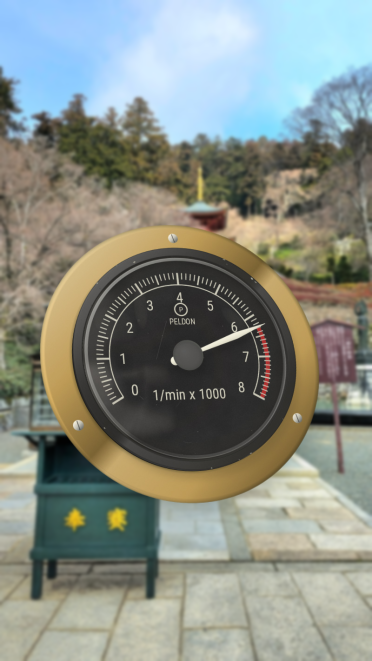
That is value=6300 unit=rpm
